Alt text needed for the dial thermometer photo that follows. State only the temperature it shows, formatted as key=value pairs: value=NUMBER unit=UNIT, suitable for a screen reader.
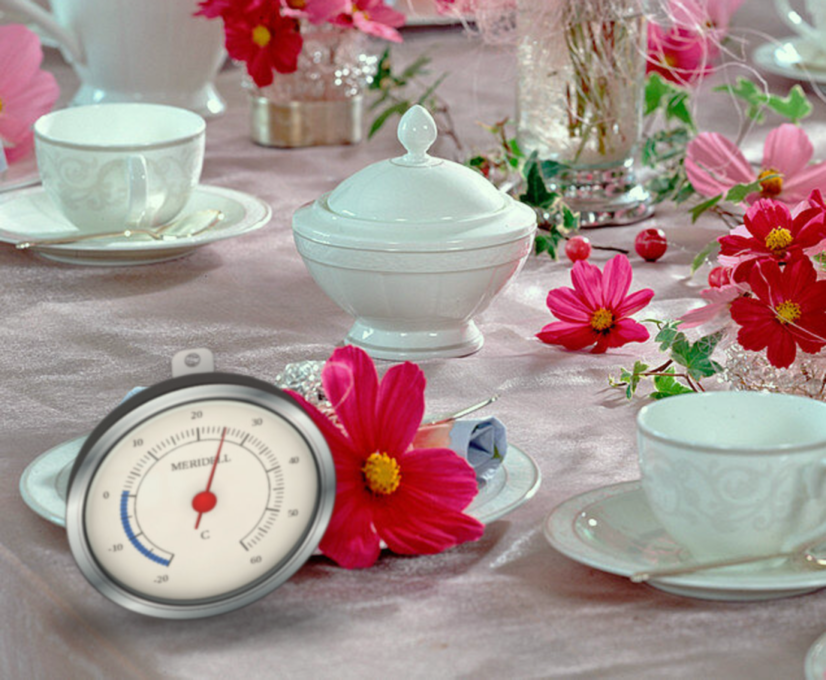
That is value=25 unit=°C
